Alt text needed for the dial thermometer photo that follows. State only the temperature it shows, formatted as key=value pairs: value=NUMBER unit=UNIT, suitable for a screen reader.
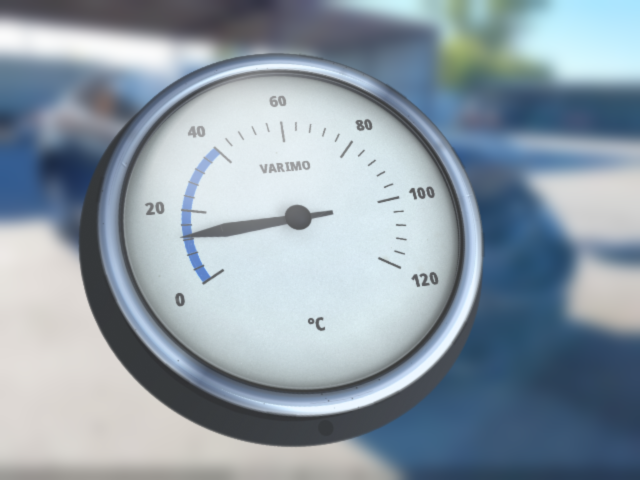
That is value=12 unit=°C
